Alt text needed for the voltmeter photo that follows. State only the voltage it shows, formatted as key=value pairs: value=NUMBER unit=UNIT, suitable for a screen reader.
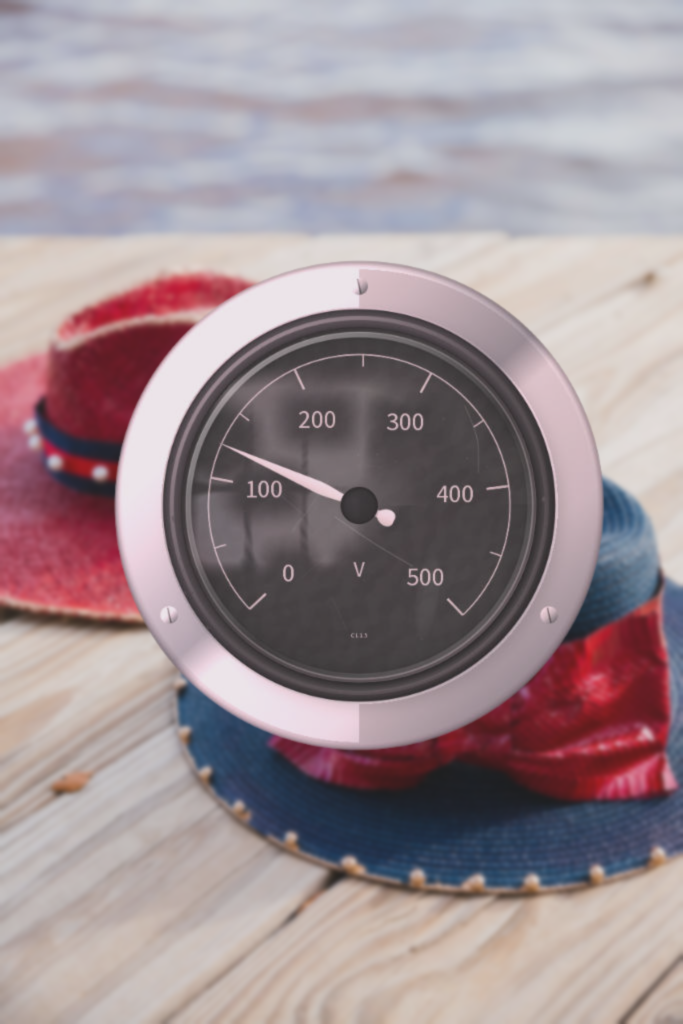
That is value=125 unit=V
